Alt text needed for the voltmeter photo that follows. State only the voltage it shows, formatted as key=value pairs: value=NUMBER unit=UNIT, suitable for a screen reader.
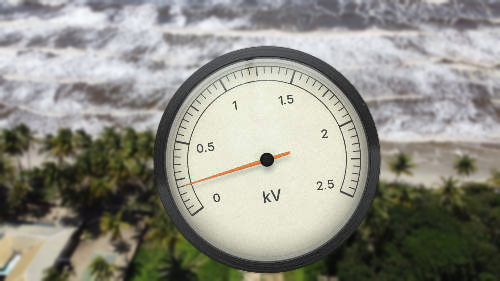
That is value=0.2 unit=kV
